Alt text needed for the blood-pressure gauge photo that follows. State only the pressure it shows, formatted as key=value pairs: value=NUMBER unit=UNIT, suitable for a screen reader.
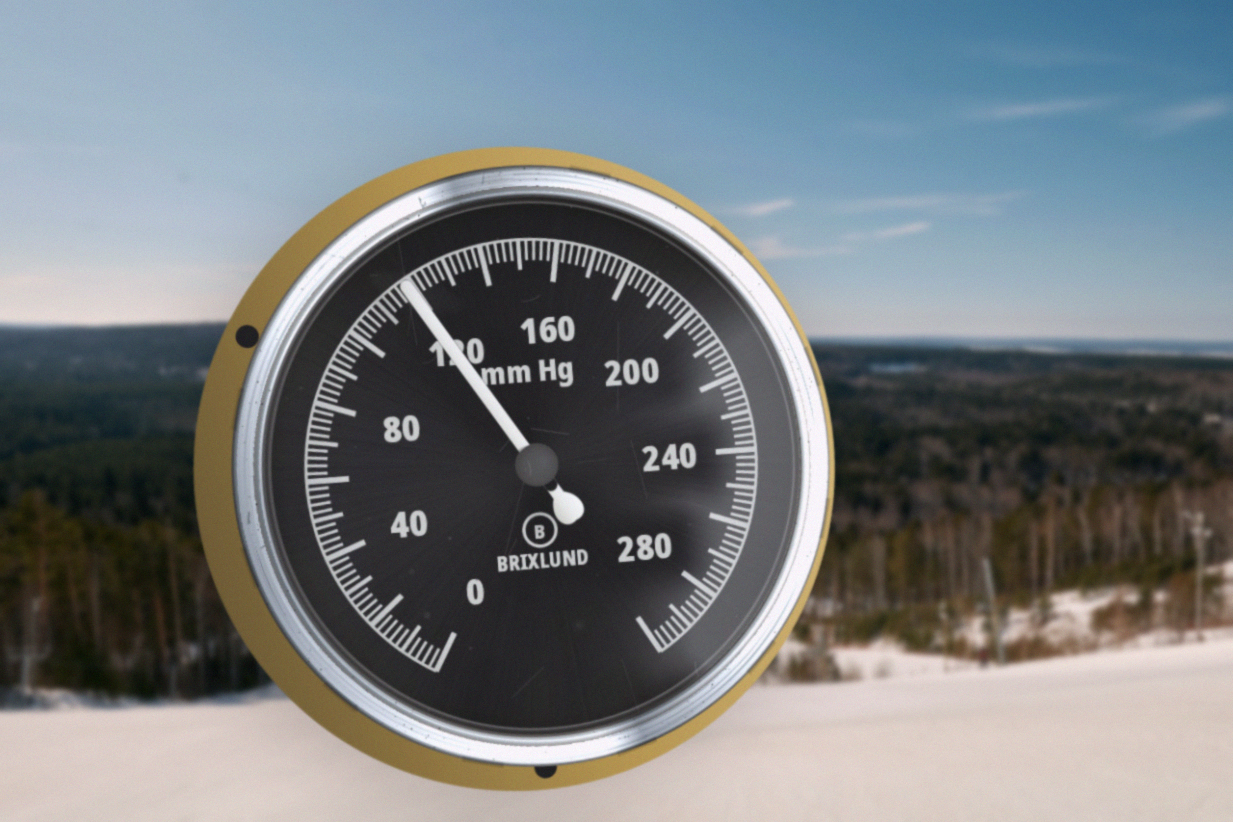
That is value=118 unit=mmHg
